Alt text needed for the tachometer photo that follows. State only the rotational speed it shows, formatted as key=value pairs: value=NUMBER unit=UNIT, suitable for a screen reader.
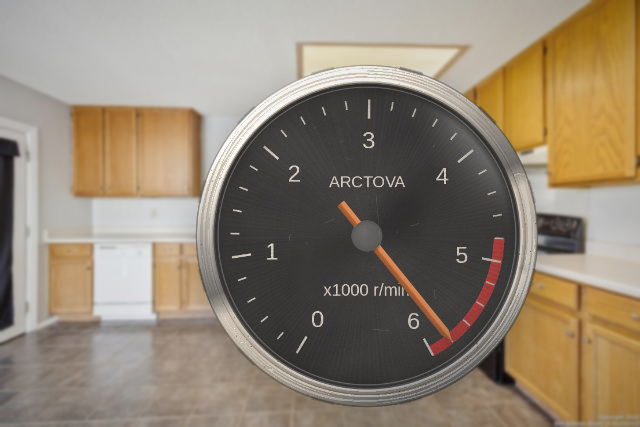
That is value=5800 unit=rpm
